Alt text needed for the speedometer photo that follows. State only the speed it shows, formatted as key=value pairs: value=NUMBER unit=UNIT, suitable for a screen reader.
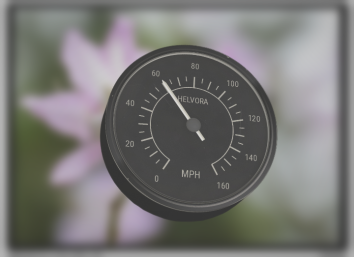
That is value=60 unit=mph
